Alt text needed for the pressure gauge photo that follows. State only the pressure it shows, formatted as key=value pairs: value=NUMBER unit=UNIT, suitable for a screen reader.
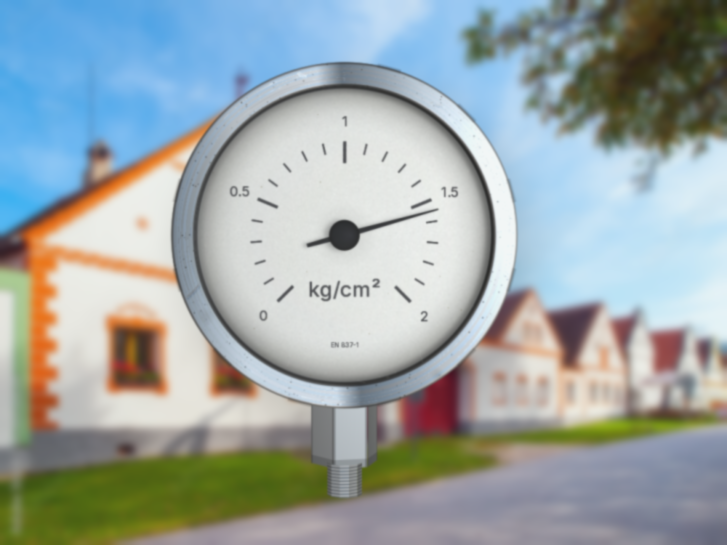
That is value=1.55 unit=kg/cm²
